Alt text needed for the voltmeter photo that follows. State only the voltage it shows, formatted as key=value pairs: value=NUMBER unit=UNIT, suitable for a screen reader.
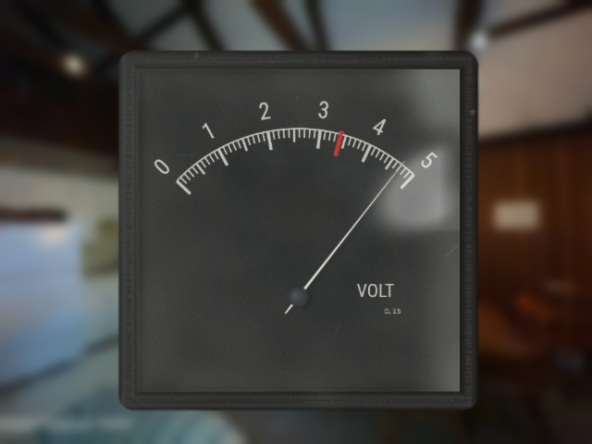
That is value=4.7 unit=V
